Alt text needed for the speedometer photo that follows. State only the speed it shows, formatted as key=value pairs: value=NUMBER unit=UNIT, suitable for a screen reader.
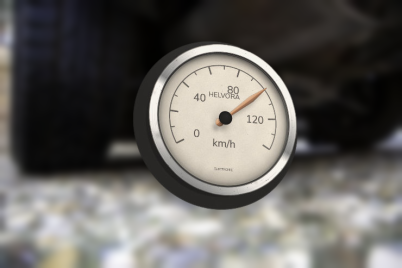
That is value=100 unit=km/h
